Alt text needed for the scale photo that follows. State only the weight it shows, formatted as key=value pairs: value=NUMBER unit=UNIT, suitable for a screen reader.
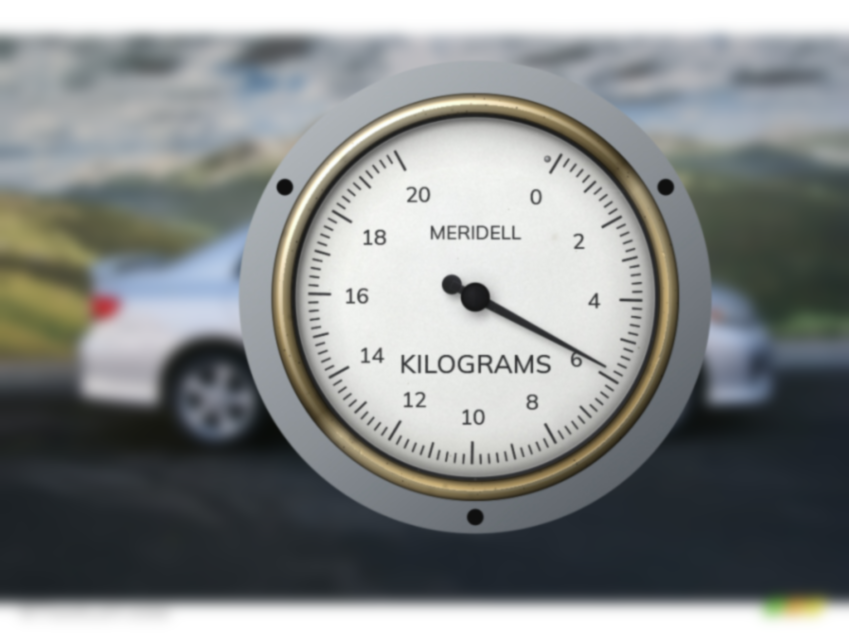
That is value=5.8 unit=kg
